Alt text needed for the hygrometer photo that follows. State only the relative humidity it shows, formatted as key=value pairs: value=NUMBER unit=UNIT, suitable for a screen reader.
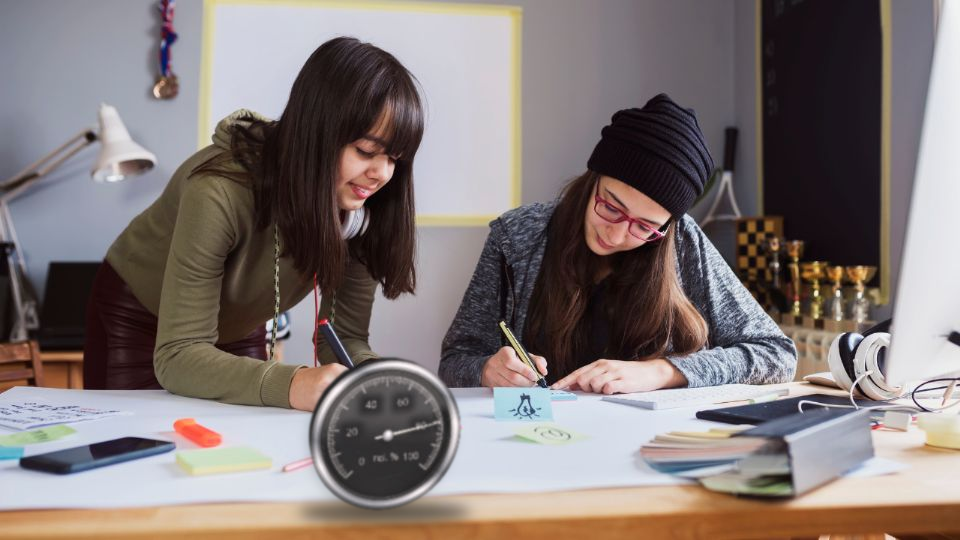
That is value=80 unit=%
